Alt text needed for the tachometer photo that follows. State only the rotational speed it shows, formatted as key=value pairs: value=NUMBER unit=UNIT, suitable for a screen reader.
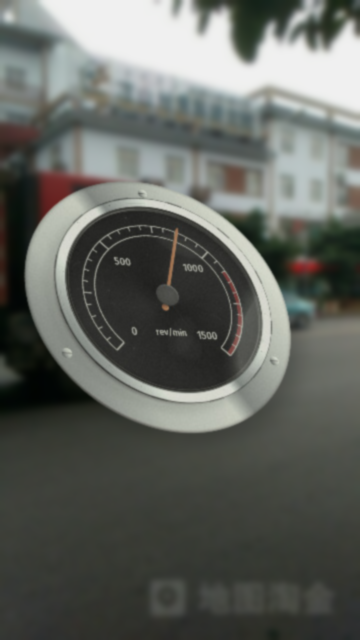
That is value=850 unit=rpm
